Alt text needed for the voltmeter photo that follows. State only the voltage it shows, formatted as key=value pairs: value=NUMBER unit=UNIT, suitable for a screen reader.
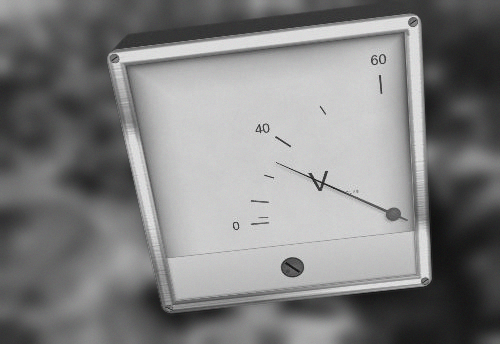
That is value=35 unit=V
